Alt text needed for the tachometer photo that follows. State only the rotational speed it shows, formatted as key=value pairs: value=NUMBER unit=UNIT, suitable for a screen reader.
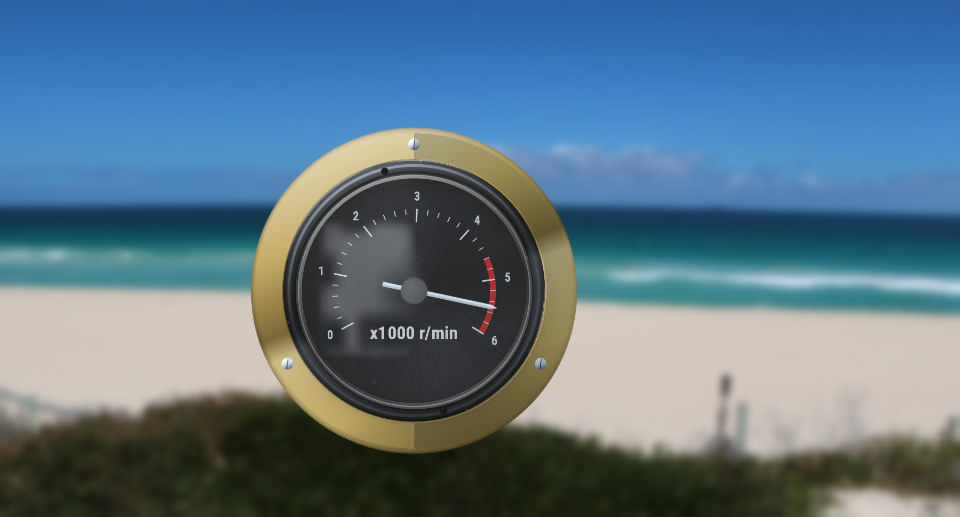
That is value=5500 unit=rpm
